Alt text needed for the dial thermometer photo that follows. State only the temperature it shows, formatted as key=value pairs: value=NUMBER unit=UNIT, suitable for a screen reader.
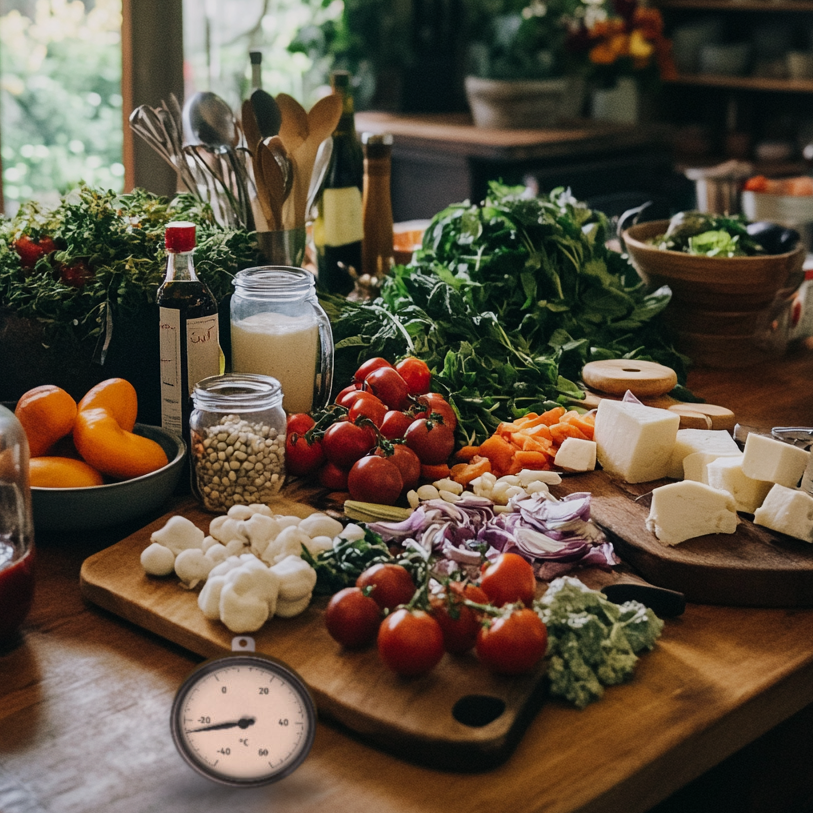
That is value=-24 unit=°C
